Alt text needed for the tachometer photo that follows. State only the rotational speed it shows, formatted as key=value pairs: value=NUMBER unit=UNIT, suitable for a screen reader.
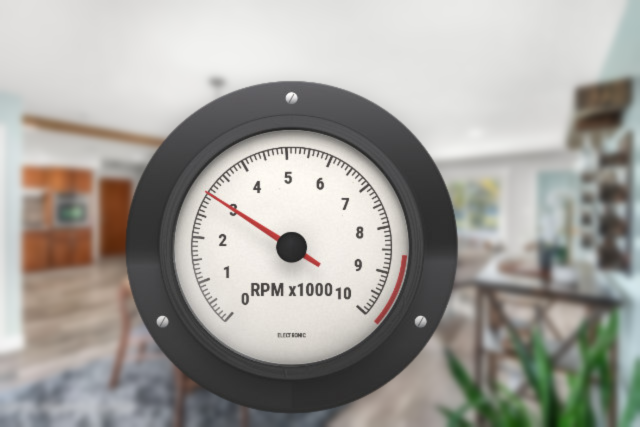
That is value=3000 unit=rpm
